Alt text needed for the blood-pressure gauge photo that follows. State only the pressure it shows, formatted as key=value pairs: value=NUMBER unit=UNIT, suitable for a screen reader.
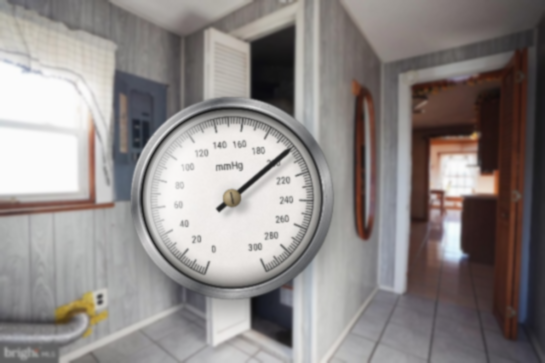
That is value=200 unit=mmHg
